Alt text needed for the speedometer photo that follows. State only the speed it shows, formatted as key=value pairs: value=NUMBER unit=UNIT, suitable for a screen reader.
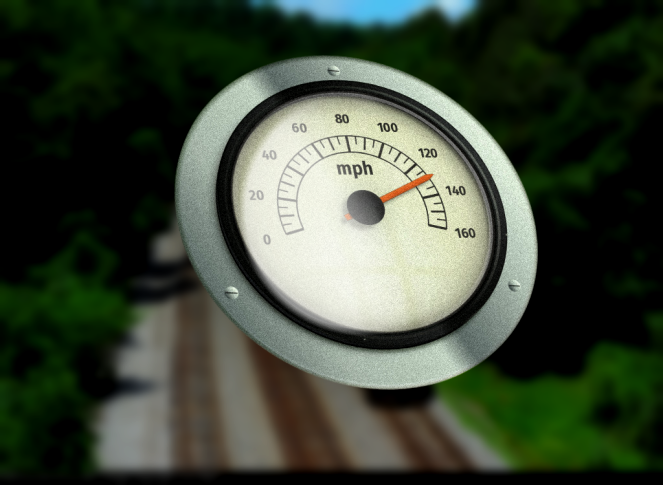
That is value=130 unit=mph
